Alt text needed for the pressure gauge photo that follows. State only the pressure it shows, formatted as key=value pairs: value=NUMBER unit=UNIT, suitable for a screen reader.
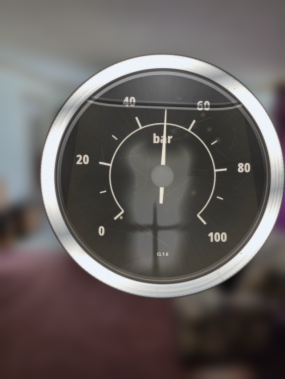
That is value=50 unit=bar
